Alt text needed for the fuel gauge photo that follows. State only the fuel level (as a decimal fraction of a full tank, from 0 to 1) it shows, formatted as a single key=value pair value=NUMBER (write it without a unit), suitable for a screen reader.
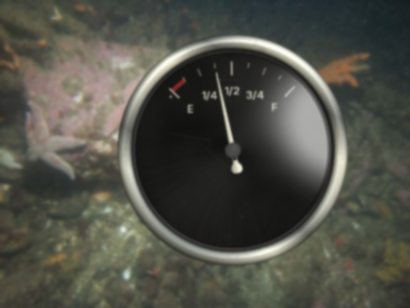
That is value=0.375
